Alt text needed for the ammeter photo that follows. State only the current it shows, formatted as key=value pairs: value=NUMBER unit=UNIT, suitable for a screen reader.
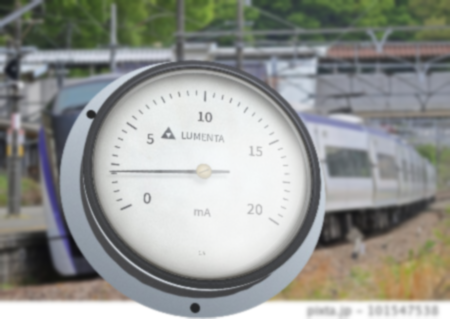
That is value=2 unit=mA
